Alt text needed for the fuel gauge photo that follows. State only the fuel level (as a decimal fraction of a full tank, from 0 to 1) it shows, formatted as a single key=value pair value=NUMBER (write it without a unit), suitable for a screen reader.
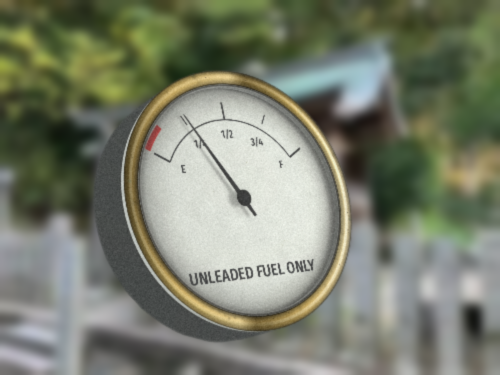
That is value=0.25
